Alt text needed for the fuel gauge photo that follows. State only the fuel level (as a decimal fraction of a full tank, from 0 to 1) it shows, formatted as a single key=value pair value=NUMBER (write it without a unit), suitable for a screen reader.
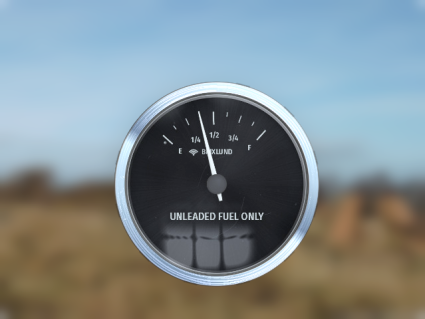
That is value=0.375
